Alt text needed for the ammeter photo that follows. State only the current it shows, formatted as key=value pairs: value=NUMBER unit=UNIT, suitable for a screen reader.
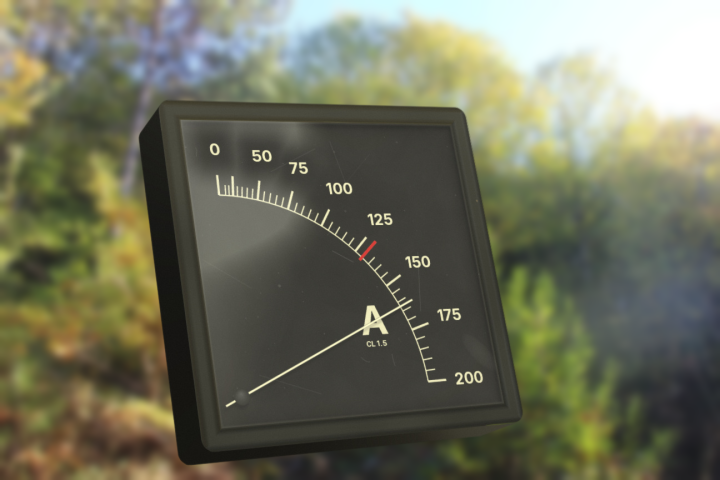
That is value=162.5 unit=A
